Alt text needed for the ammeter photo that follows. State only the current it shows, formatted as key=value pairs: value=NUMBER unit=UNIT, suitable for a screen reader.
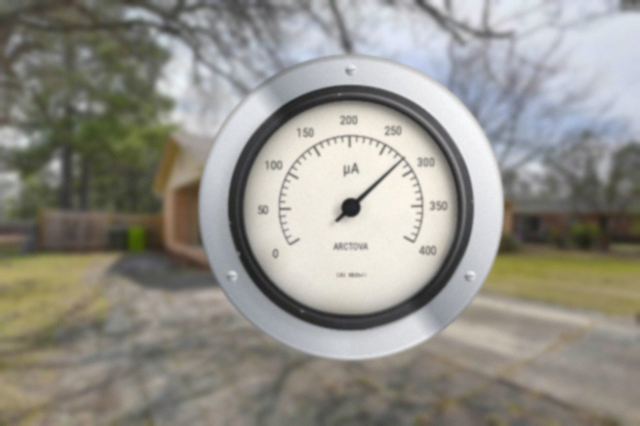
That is value=280 unit=µA
